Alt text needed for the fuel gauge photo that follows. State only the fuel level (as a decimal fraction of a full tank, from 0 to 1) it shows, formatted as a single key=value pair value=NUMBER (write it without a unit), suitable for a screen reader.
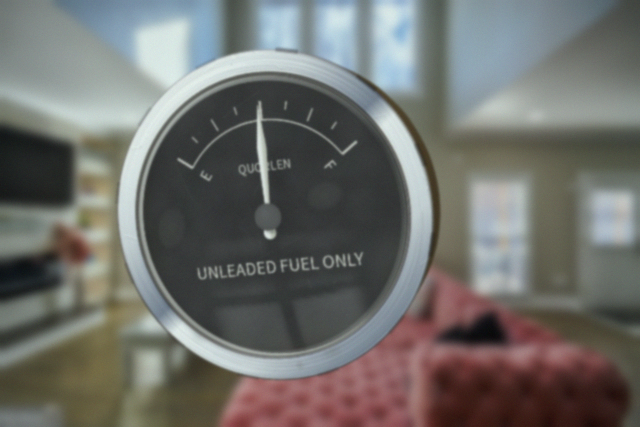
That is value=0.5
